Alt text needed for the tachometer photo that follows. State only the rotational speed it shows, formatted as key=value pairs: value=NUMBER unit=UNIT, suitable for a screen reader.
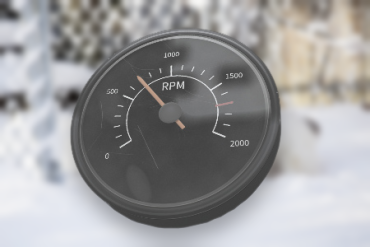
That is value=700 unit=rpm
